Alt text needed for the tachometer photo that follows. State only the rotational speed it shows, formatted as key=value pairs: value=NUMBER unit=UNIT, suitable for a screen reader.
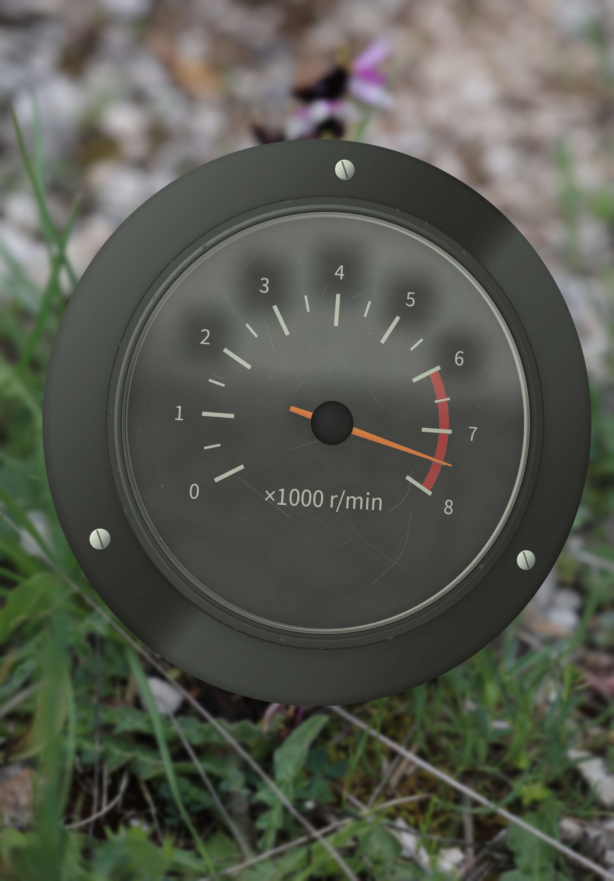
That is value=7500 unit=rpm
